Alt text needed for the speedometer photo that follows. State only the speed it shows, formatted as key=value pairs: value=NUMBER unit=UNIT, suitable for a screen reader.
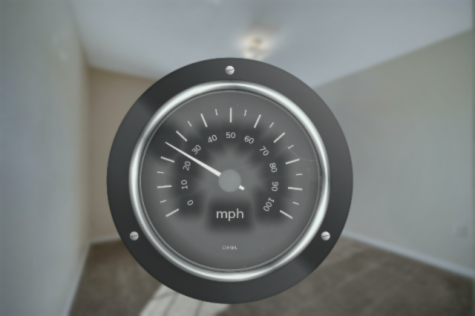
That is value=25 unit=mph
